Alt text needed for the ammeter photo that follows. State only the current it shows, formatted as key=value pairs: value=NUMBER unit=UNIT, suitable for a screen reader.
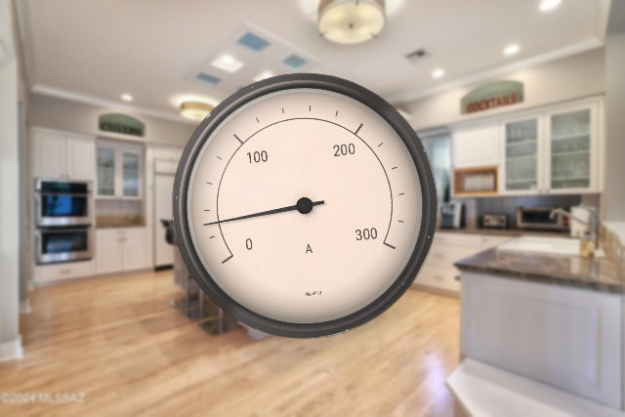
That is value=30 unit=A
